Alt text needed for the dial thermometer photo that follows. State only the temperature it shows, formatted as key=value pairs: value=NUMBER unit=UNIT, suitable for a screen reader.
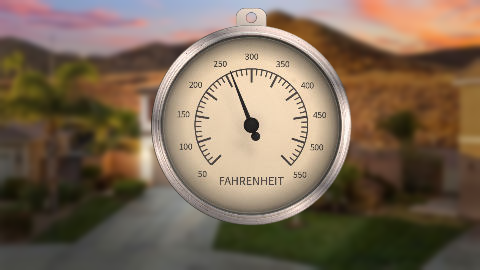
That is value=260 unit=°F
